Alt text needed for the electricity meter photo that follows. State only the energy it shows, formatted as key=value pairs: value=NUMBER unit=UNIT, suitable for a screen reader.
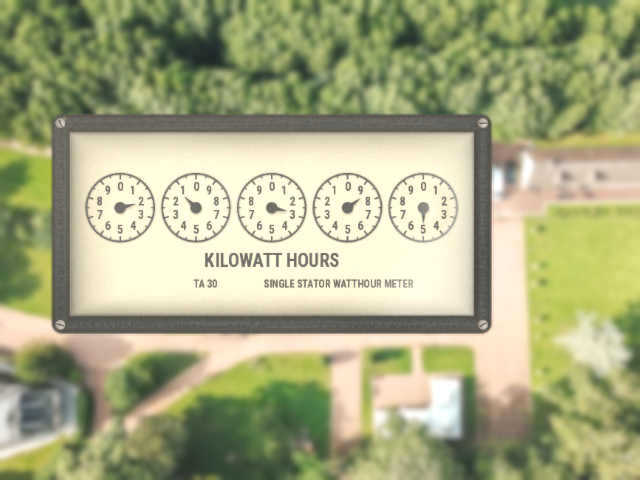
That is value=21285 unit=kWh
